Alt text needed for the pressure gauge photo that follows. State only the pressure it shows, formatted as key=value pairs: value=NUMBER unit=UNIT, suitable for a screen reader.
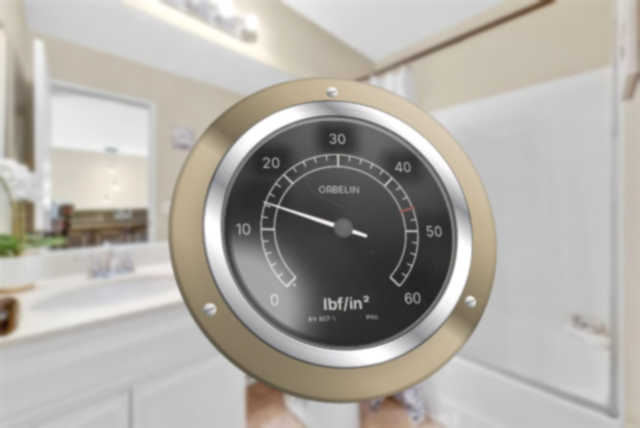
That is value=14 unit=psi
